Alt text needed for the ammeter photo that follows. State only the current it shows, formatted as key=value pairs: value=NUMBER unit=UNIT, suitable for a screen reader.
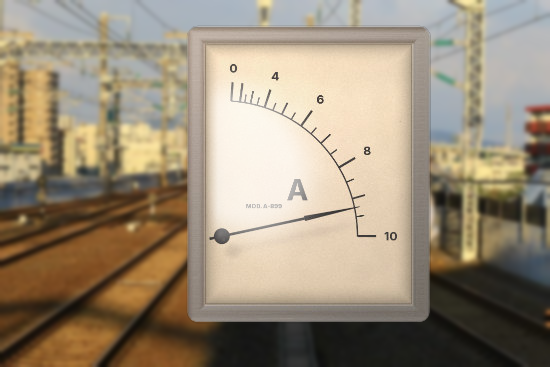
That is value=9.25 unit=A
